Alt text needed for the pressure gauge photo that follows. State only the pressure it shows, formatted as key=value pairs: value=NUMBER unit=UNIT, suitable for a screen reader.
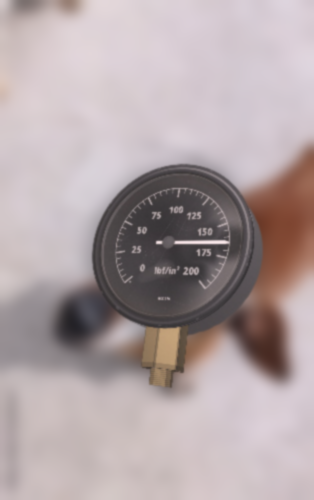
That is value=165 unit=psi
